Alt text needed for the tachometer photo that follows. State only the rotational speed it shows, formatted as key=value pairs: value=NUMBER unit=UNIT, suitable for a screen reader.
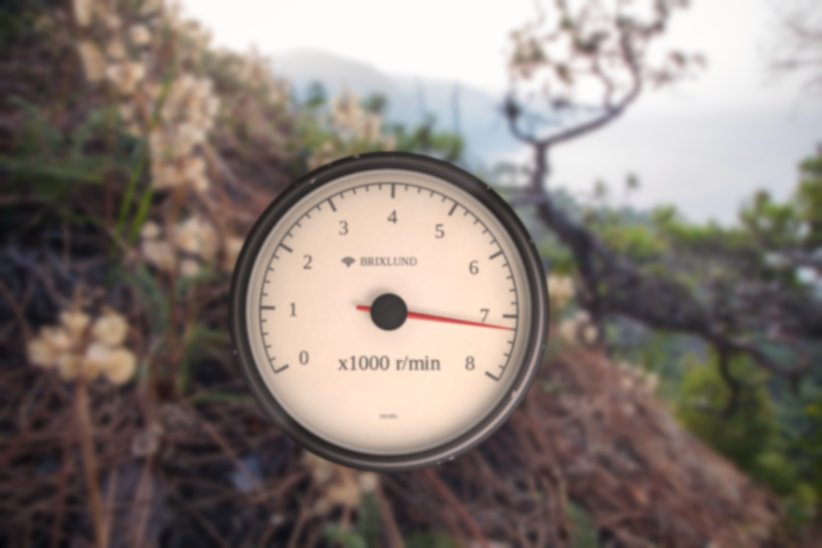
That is value=7200 unit=rpm
